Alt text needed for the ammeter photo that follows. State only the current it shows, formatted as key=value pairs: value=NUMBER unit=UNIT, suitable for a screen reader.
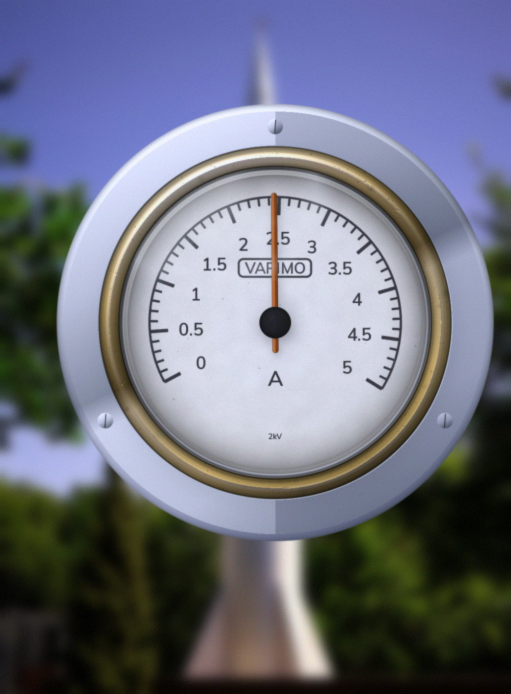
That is value=2.45 unit=A
